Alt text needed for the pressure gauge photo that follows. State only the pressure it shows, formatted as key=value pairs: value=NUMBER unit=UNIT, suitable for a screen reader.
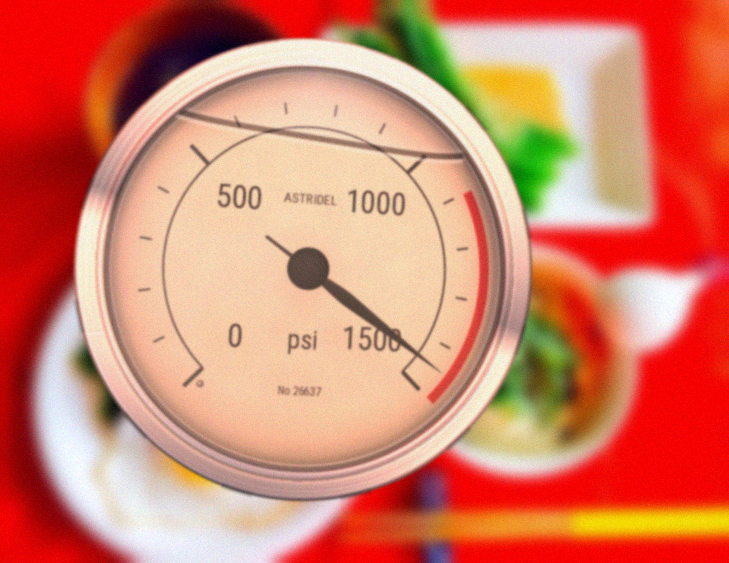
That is value=1450 unit=psi
